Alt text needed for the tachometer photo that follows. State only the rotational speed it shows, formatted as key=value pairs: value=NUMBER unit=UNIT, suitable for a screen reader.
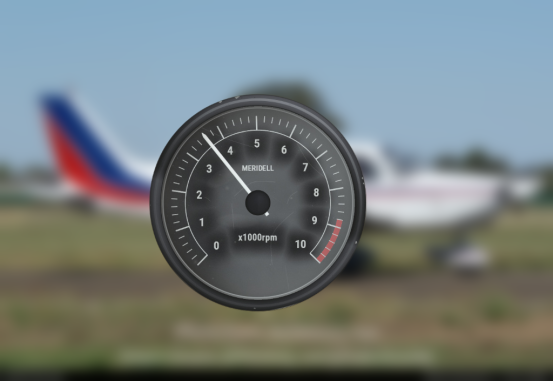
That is value=3600 unit=rpm
